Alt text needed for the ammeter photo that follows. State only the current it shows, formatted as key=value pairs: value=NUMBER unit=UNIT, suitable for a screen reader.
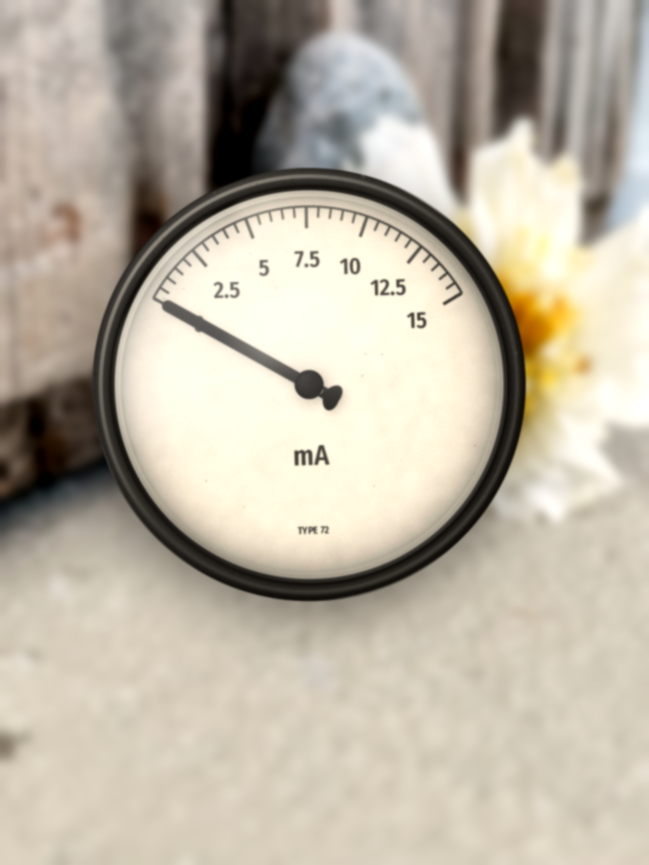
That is value=0 unit=mA
